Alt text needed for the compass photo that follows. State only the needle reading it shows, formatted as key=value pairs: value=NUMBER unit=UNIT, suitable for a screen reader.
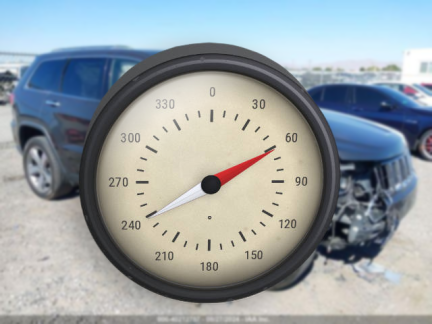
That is value=60 unit=°
